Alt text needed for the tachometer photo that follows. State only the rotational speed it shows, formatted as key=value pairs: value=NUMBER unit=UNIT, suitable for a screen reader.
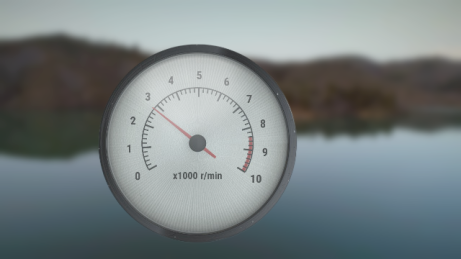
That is value=2800 unit=rpm
